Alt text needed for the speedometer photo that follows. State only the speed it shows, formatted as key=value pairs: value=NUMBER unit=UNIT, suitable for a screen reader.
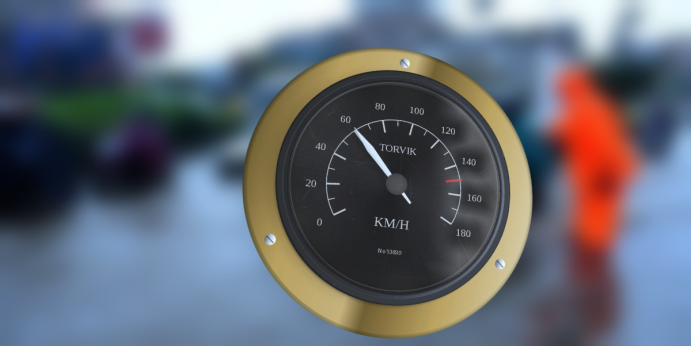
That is value=60 unit=km/h
